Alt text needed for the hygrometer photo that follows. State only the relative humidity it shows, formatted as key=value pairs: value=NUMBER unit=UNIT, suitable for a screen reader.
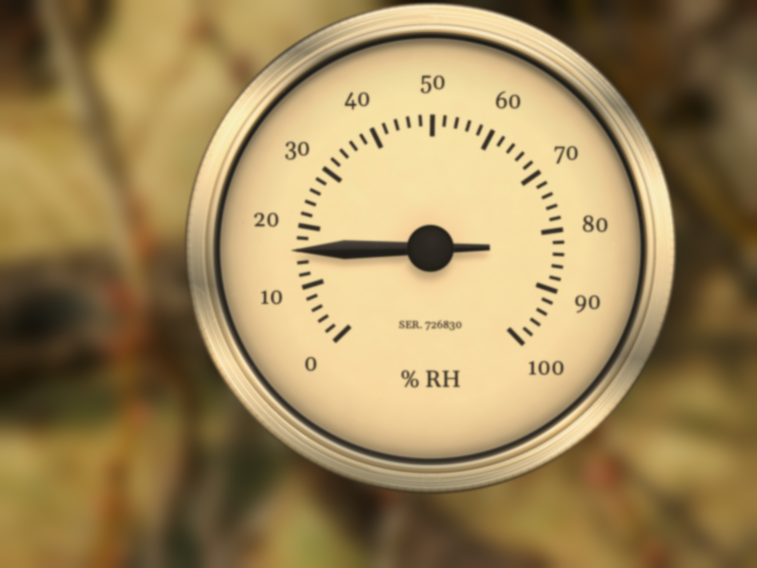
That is value=16 unit=%
